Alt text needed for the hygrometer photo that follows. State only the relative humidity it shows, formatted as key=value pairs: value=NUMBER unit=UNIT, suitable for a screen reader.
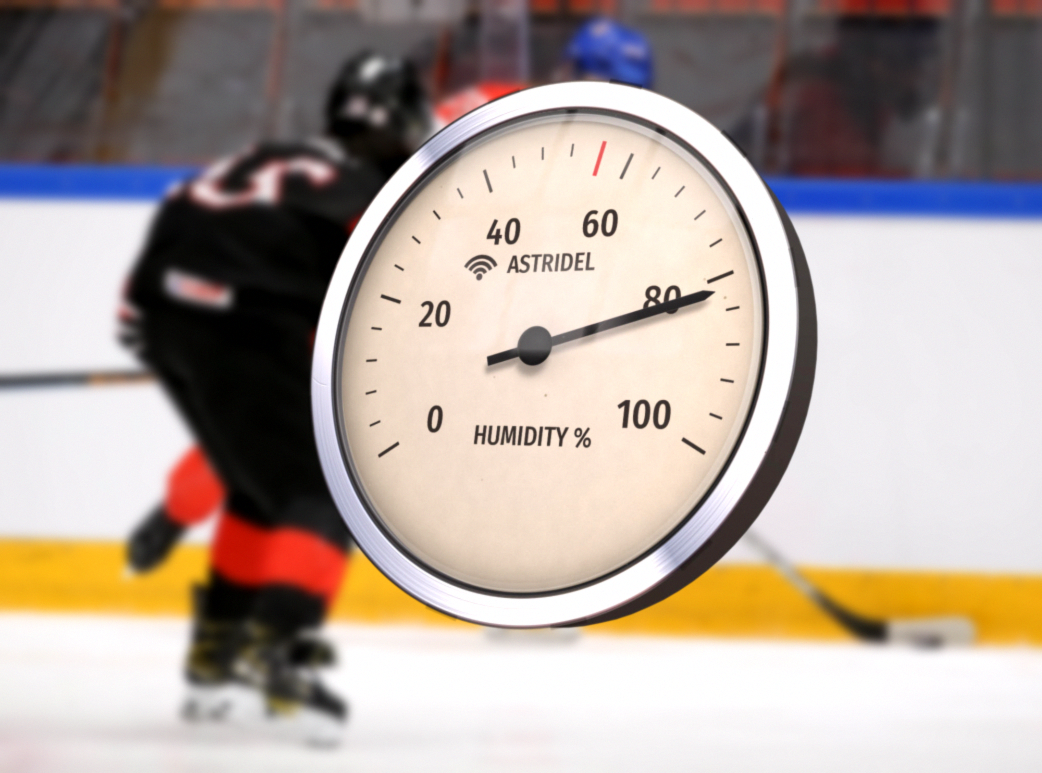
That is value=82 unit=%
